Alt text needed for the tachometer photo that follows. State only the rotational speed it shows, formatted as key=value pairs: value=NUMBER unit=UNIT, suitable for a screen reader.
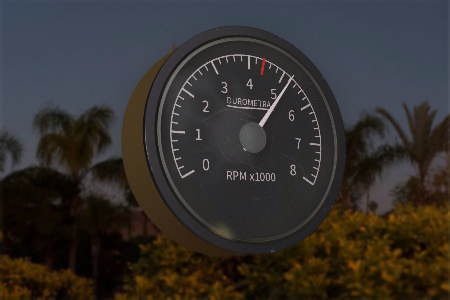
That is value=5200 unit=rpm
